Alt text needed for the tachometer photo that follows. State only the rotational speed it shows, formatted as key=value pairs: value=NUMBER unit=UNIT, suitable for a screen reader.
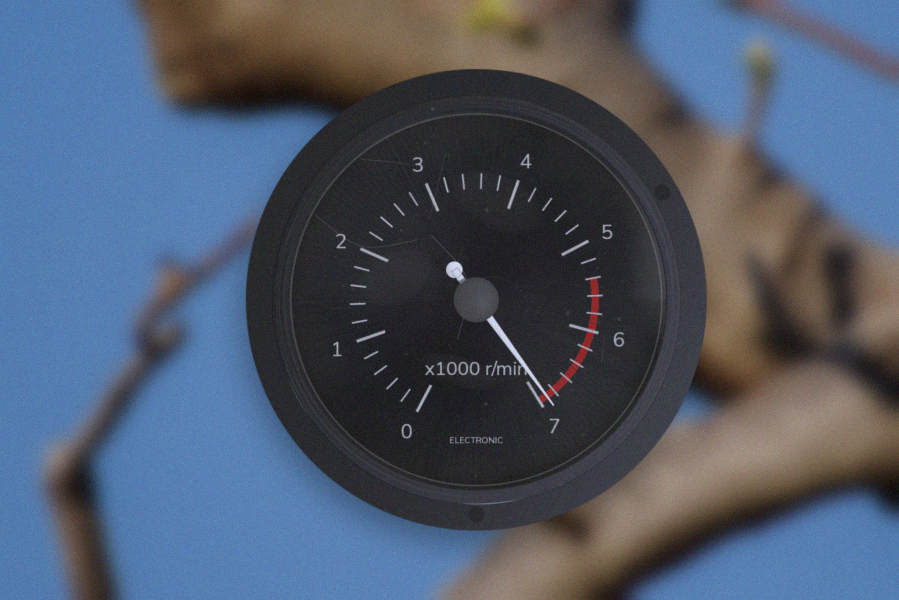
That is value=6900 unit=rpm
